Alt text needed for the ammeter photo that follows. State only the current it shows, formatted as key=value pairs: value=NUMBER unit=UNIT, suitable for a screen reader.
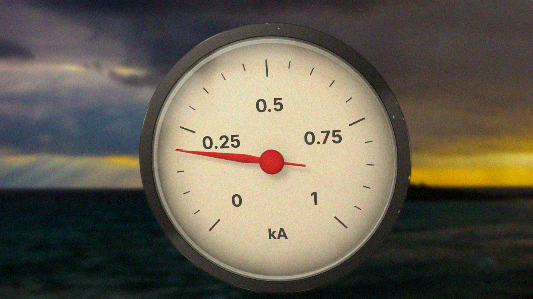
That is value=0.2 unit=kA
